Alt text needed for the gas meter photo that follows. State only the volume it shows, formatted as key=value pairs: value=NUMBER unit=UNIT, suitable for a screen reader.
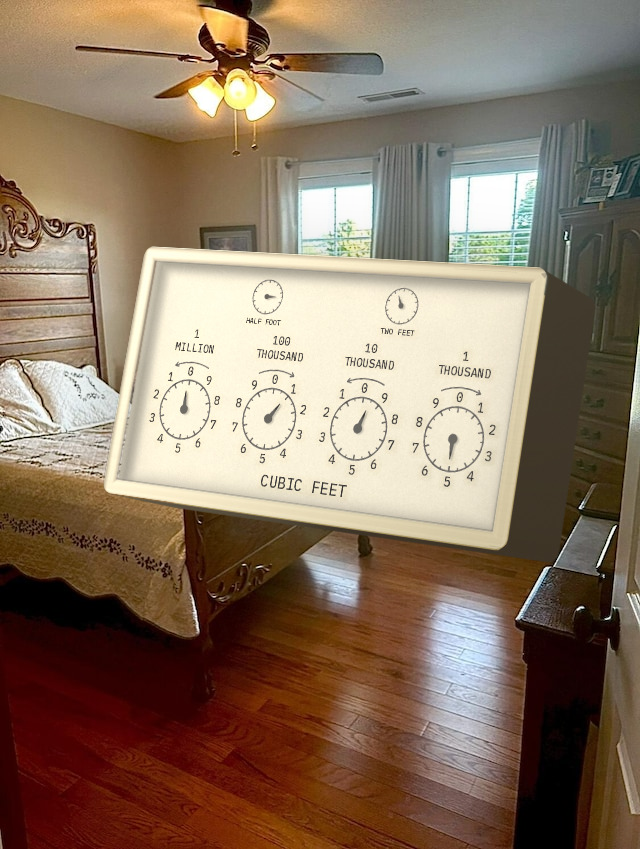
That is value=9500 unit=ft³
